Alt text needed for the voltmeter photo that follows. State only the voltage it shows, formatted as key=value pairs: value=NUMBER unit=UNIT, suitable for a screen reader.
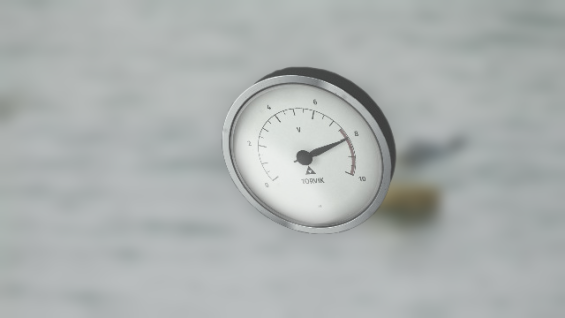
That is value=8 unit=V
